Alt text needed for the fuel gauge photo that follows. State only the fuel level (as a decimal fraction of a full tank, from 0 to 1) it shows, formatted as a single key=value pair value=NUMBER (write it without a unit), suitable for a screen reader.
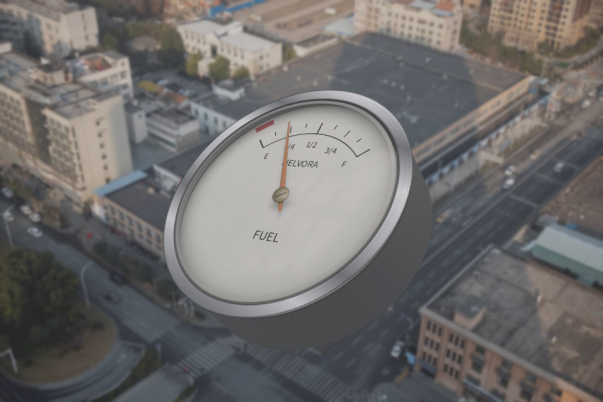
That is value=0.25
